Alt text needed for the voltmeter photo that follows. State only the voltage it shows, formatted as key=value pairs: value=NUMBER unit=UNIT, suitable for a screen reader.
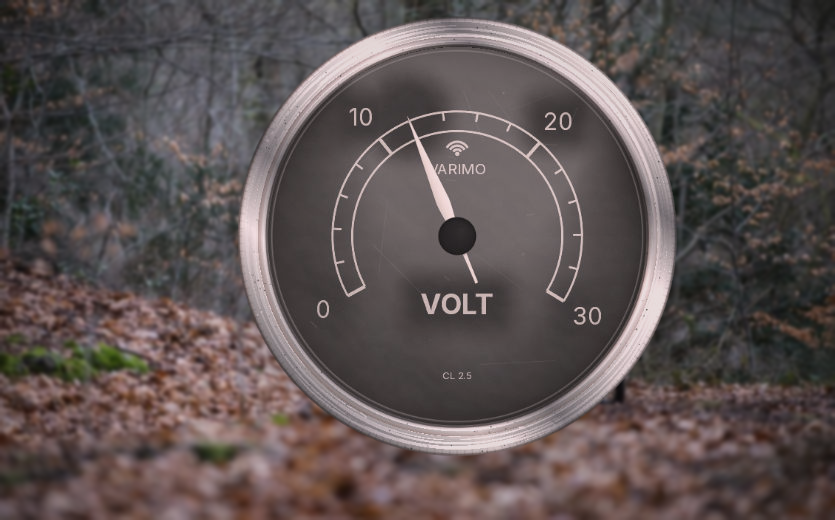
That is value=12 unit=V
